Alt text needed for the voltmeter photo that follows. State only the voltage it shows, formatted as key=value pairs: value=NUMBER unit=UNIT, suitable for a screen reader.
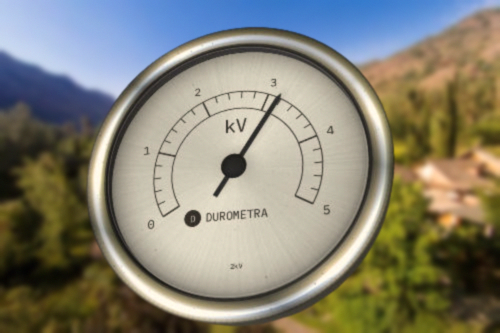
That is value=3.2 unit=kV
